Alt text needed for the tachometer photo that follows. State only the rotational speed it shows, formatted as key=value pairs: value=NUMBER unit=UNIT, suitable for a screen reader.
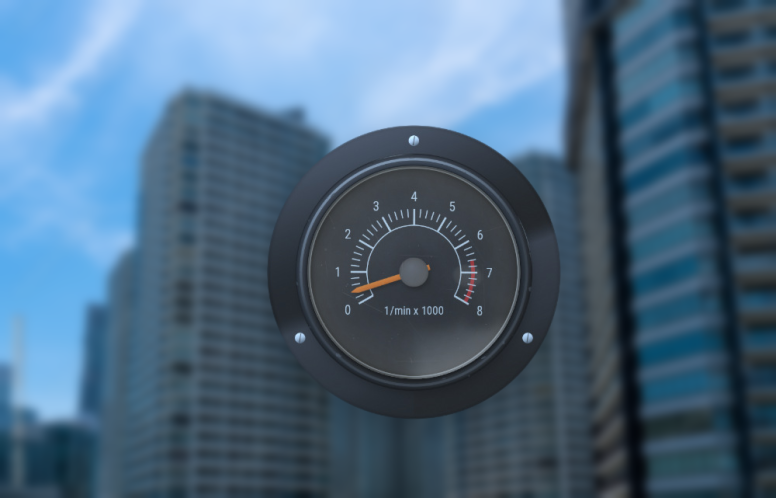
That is value=400 unit=rpm
